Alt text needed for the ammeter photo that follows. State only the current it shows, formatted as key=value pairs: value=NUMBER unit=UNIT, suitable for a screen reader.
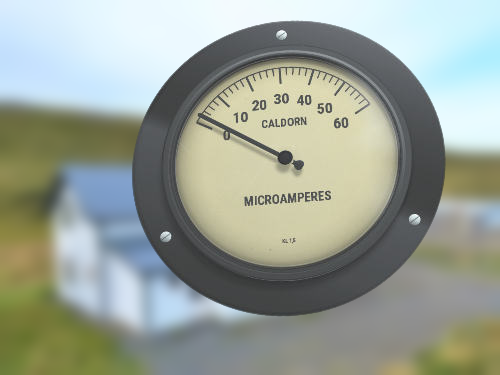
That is value=2 unit=µA
